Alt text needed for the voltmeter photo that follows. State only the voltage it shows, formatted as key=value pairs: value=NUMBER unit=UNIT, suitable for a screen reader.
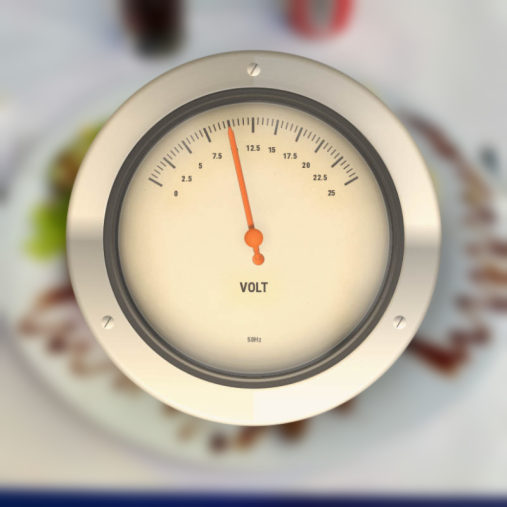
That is value=10 unit=V
